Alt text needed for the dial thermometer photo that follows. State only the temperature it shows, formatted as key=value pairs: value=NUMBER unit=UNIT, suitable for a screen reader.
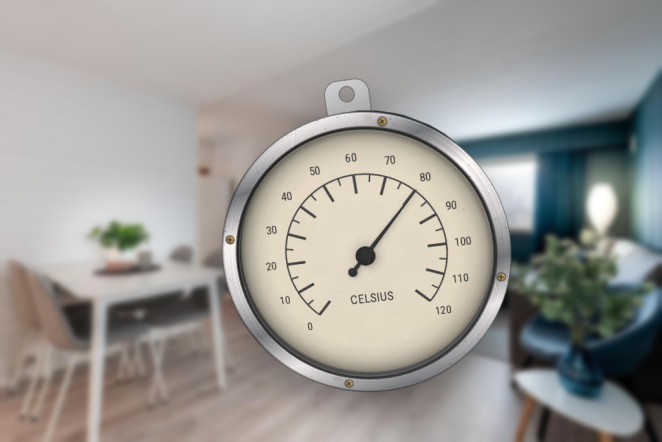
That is value=80 unit=°C
